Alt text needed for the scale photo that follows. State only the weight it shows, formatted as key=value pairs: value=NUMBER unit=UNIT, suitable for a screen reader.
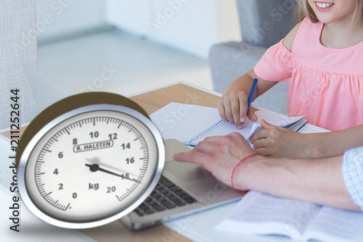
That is value=18 unit=kg
